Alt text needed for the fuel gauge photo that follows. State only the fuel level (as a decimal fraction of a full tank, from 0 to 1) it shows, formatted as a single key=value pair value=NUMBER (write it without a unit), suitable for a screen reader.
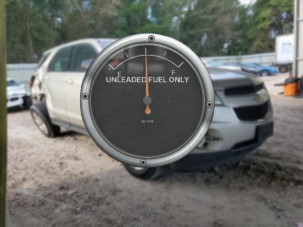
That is value=0.5
